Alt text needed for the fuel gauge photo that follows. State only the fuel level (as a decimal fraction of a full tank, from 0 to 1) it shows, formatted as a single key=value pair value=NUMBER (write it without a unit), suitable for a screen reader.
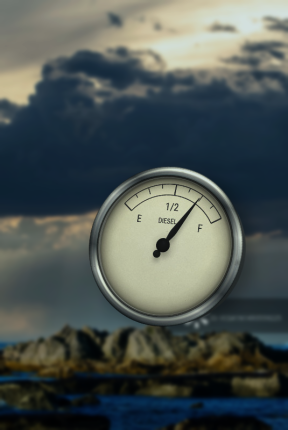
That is value=0.75
